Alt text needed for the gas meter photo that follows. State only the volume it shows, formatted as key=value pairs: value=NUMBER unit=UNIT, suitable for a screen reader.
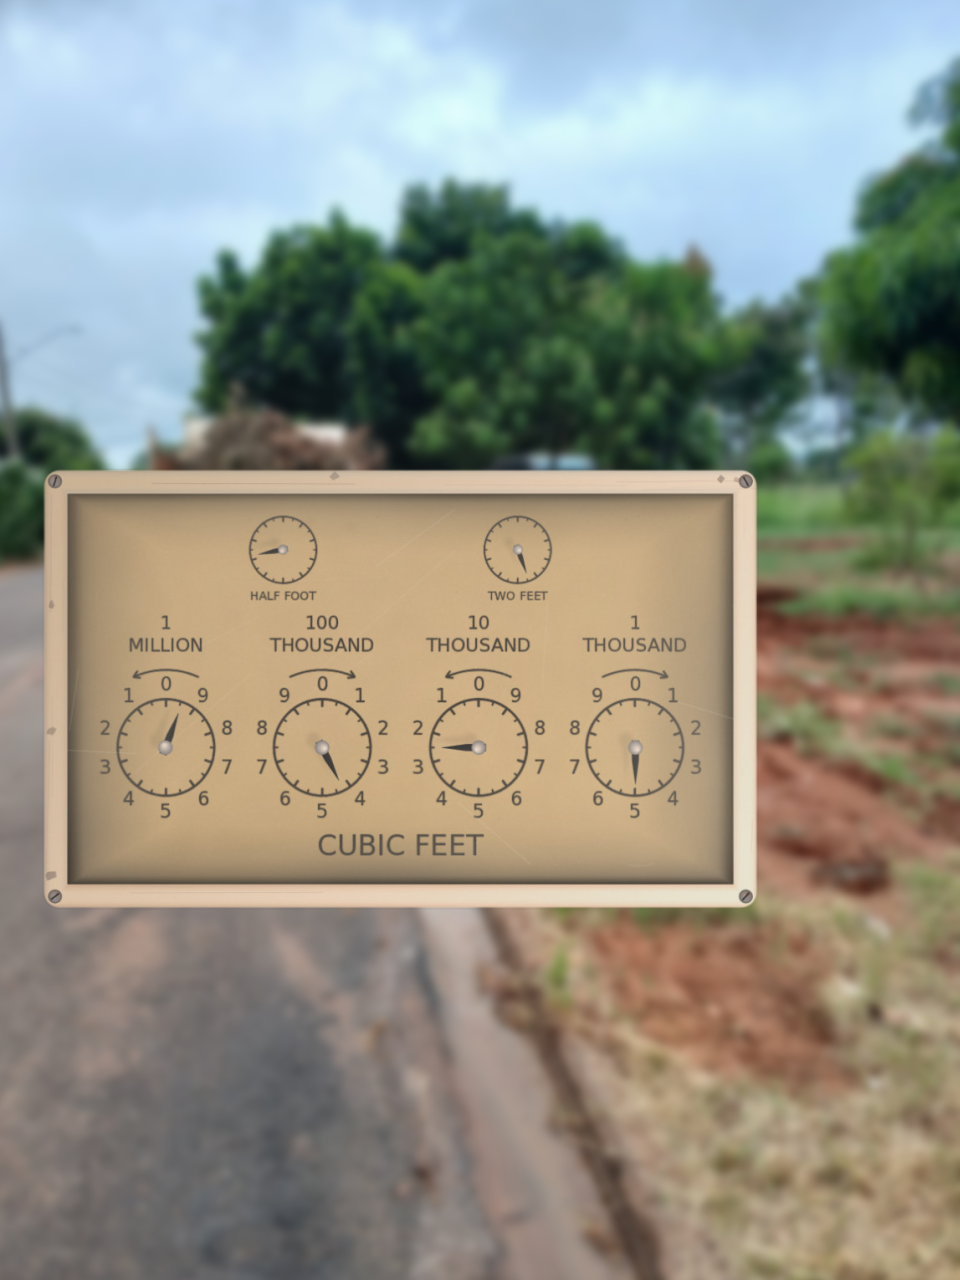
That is value=942500 unit=ft³
